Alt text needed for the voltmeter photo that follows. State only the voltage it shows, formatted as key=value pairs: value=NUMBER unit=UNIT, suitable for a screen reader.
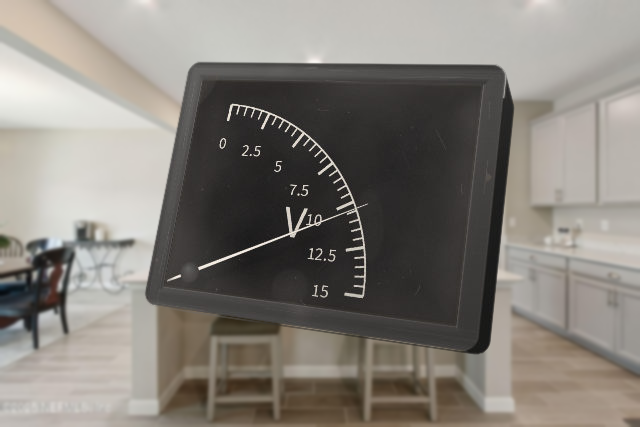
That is value=10.5 unit=V
